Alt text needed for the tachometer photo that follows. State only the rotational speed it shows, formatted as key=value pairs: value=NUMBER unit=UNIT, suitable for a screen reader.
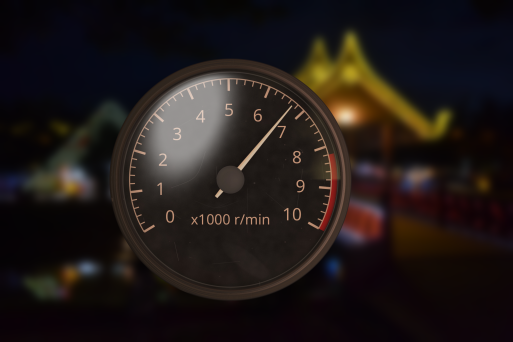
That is value=6700 unit=rpm
